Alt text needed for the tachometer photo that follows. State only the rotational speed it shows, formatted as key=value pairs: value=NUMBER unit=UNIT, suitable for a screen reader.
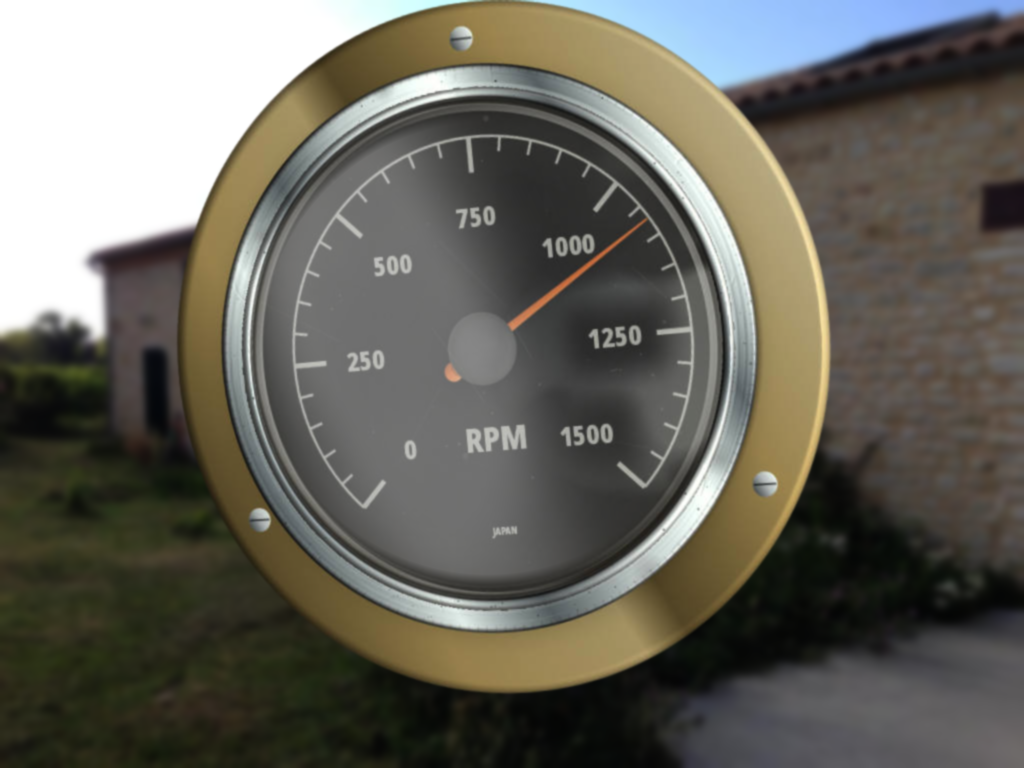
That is value=1075 unit=rpm
